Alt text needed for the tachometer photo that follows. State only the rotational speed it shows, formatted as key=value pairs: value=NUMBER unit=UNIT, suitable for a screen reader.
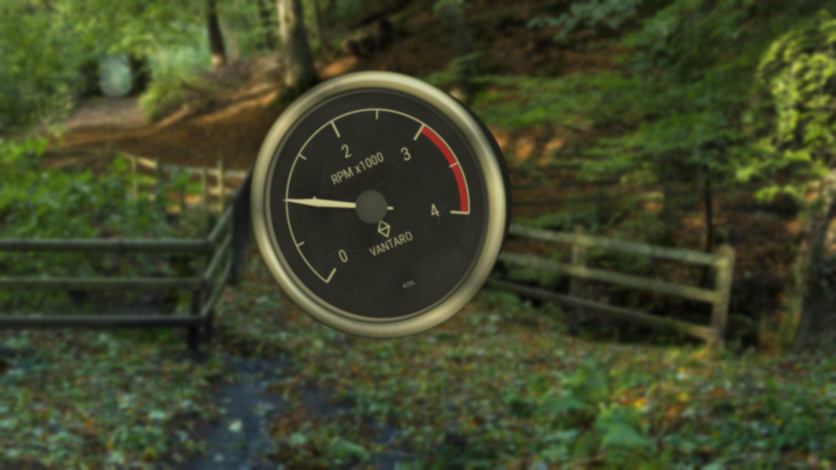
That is value=1000 unit=rpm
